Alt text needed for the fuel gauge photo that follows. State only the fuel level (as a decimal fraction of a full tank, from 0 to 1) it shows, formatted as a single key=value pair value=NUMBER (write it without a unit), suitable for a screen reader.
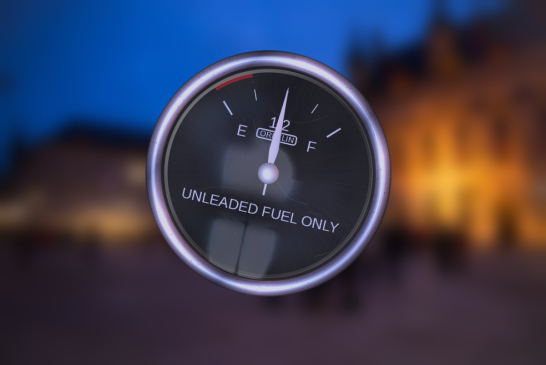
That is value=0.5
